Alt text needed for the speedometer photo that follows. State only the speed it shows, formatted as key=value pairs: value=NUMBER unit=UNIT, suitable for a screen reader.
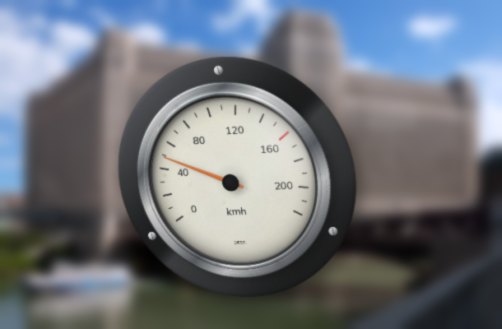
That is value=50 unit=km/h
